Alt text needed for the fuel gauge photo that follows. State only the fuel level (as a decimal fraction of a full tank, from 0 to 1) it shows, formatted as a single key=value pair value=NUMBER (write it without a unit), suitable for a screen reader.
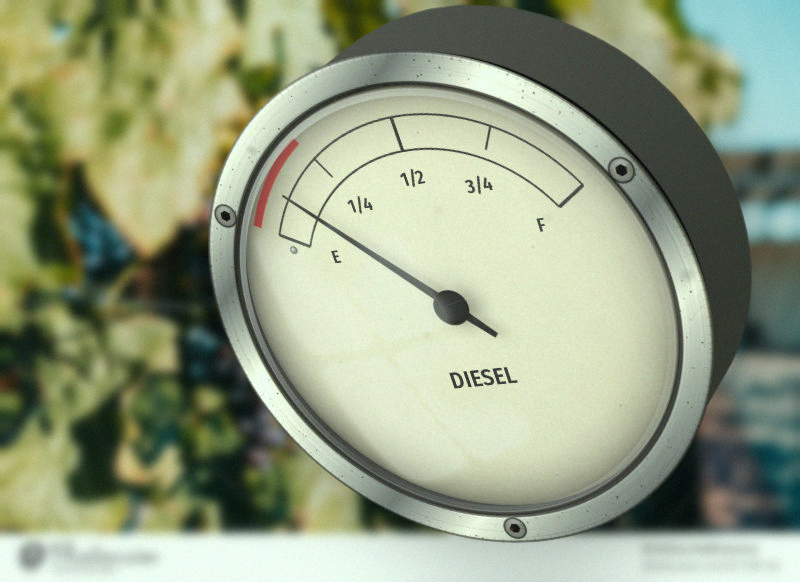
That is value=0.125
